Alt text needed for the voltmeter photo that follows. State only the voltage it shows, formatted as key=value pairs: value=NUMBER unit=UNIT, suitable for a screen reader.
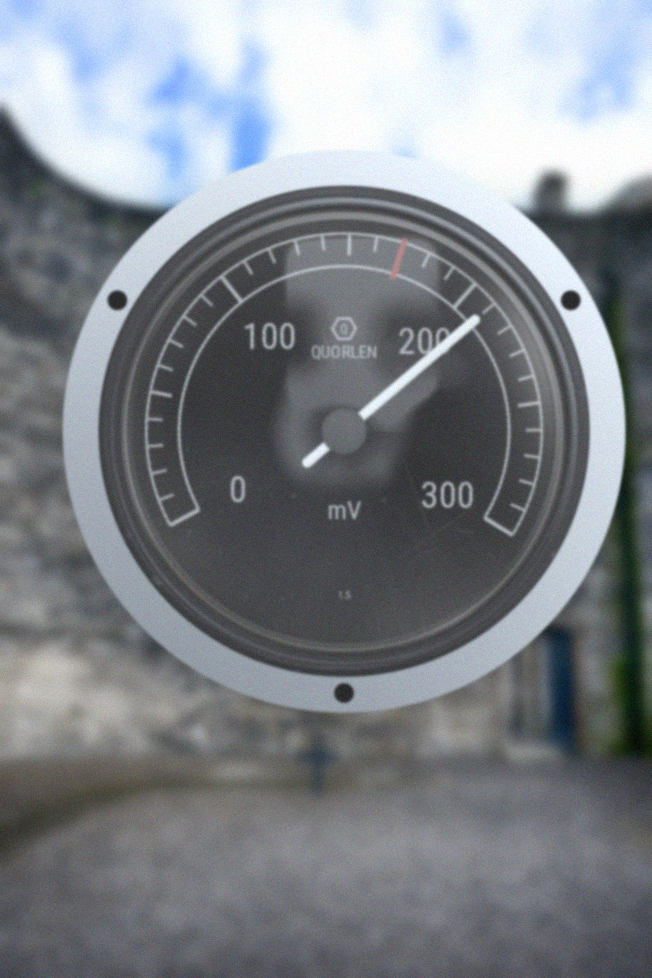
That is value=210 unit=mV
